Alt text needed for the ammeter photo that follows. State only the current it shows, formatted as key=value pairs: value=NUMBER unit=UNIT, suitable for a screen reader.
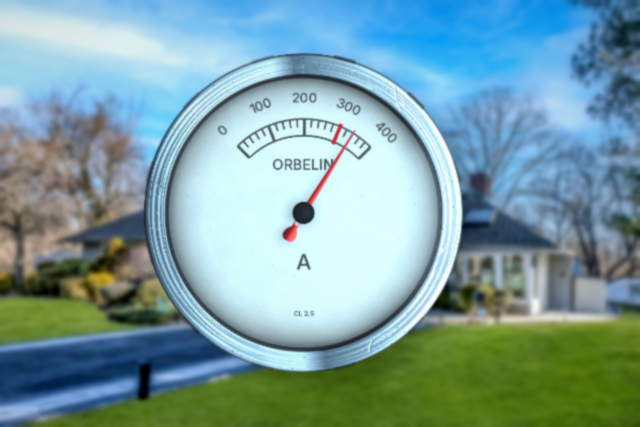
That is value=340 unit=A
